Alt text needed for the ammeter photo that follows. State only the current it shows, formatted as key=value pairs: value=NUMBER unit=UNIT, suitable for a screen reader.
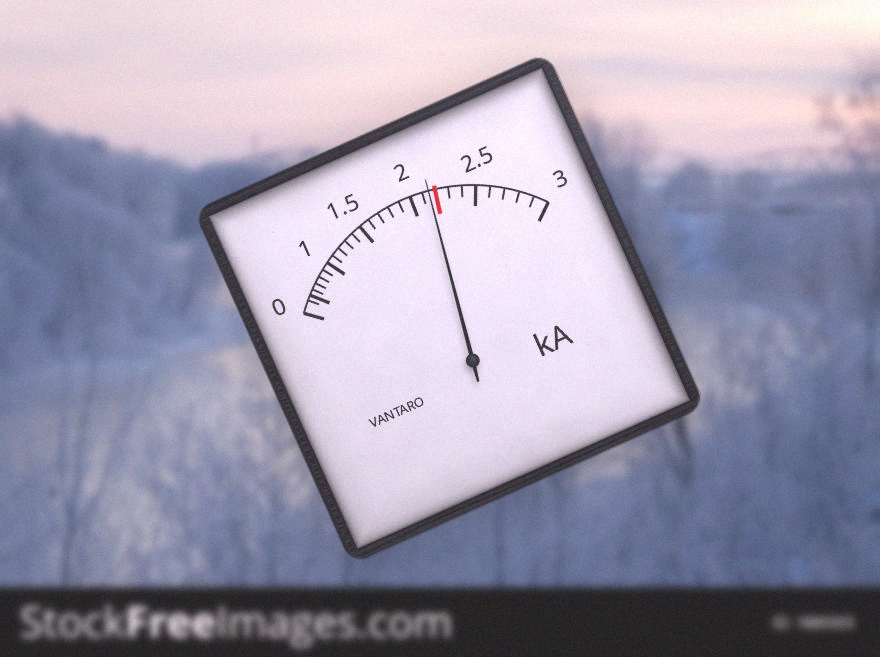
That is value=2.15 unit=kA
